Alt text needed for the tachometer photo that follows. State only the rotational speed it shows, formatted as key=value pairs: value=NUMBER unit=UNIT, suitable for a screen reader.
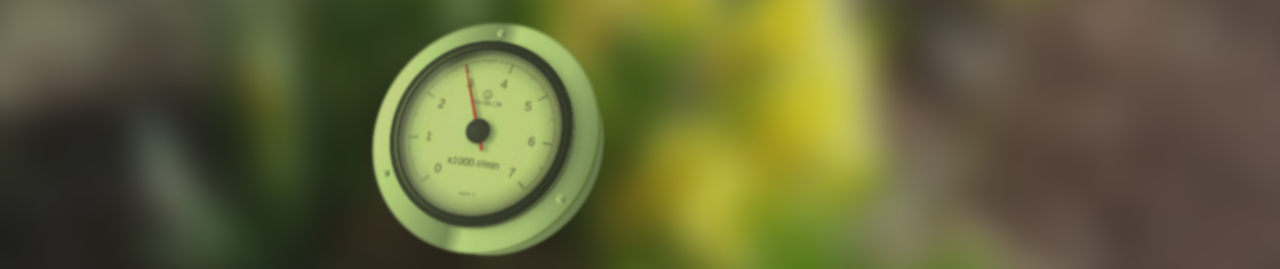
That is value=3000 unit=rpm
